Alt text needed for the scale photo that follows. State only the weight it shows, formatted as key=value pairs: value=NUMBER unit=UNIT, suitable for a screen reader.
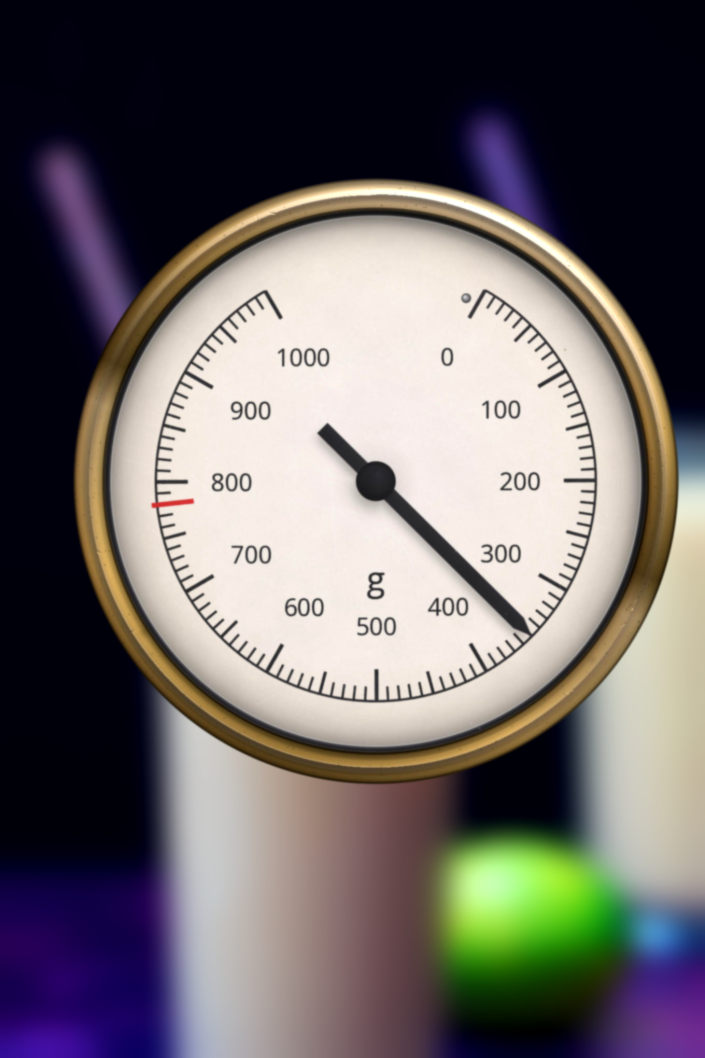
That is value=350 unit=g
